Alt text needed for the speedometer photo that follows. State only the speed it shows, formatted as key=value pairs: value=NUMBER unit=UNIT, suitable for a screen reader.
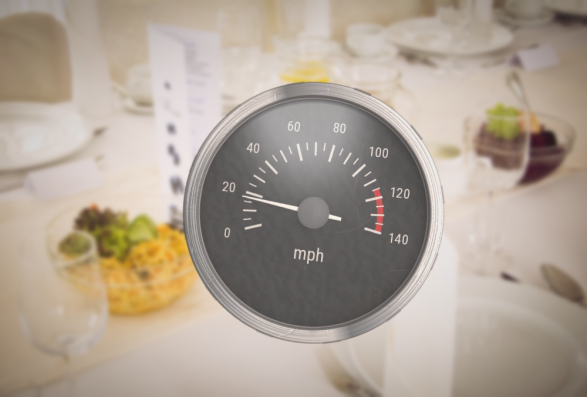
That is value=17.5 unit=mph
